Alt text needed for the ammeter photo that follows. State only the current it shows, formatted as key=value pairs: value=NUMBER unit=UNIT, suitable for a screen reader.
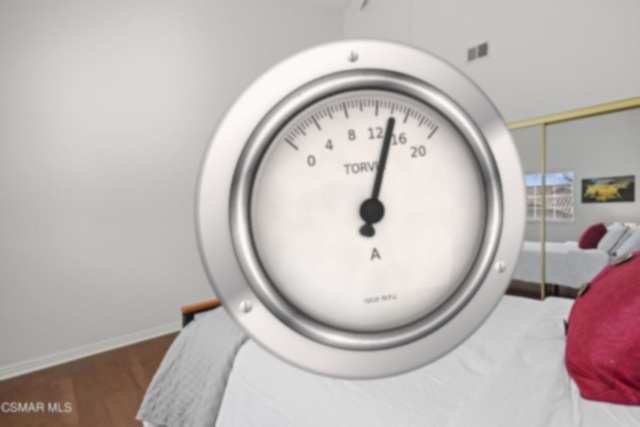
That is value=14 unit=A
